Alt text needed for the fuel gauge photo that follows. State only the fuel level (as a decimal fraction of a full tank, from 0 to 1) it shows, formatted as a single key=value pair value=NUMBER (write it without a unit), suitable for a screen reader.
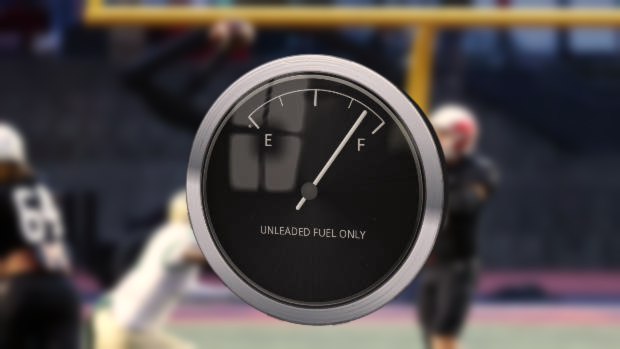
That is value=0.875
